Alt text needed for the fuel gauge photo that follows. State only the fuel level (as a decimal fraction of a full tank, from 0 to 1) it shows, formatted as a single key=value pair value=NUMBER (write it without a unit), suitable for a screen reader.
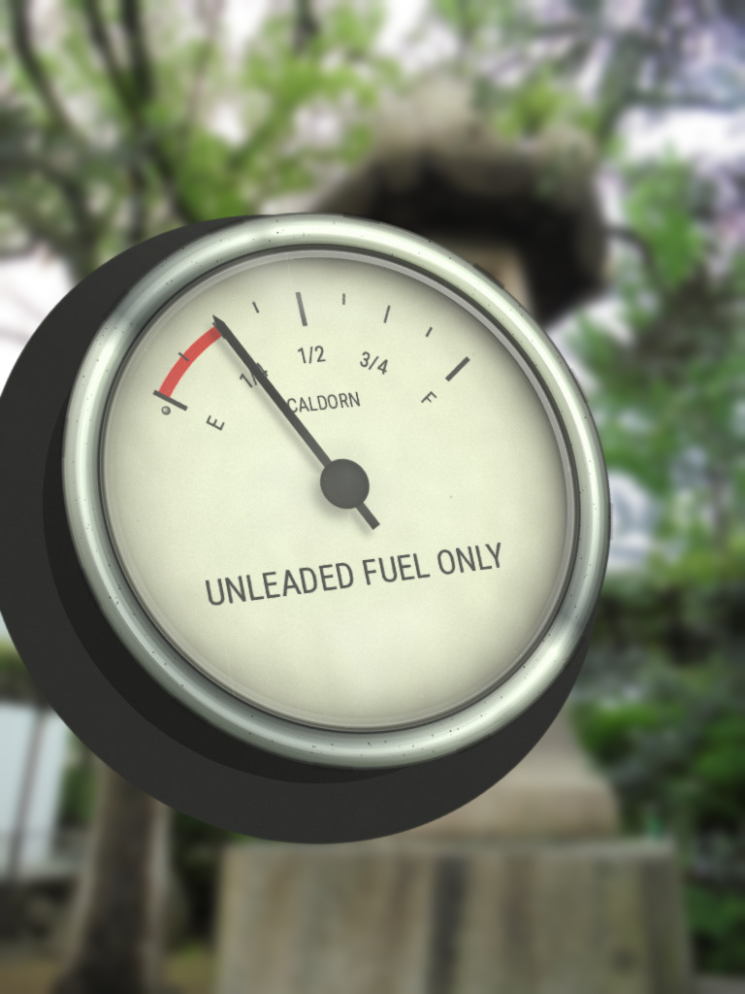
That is value=0.25
